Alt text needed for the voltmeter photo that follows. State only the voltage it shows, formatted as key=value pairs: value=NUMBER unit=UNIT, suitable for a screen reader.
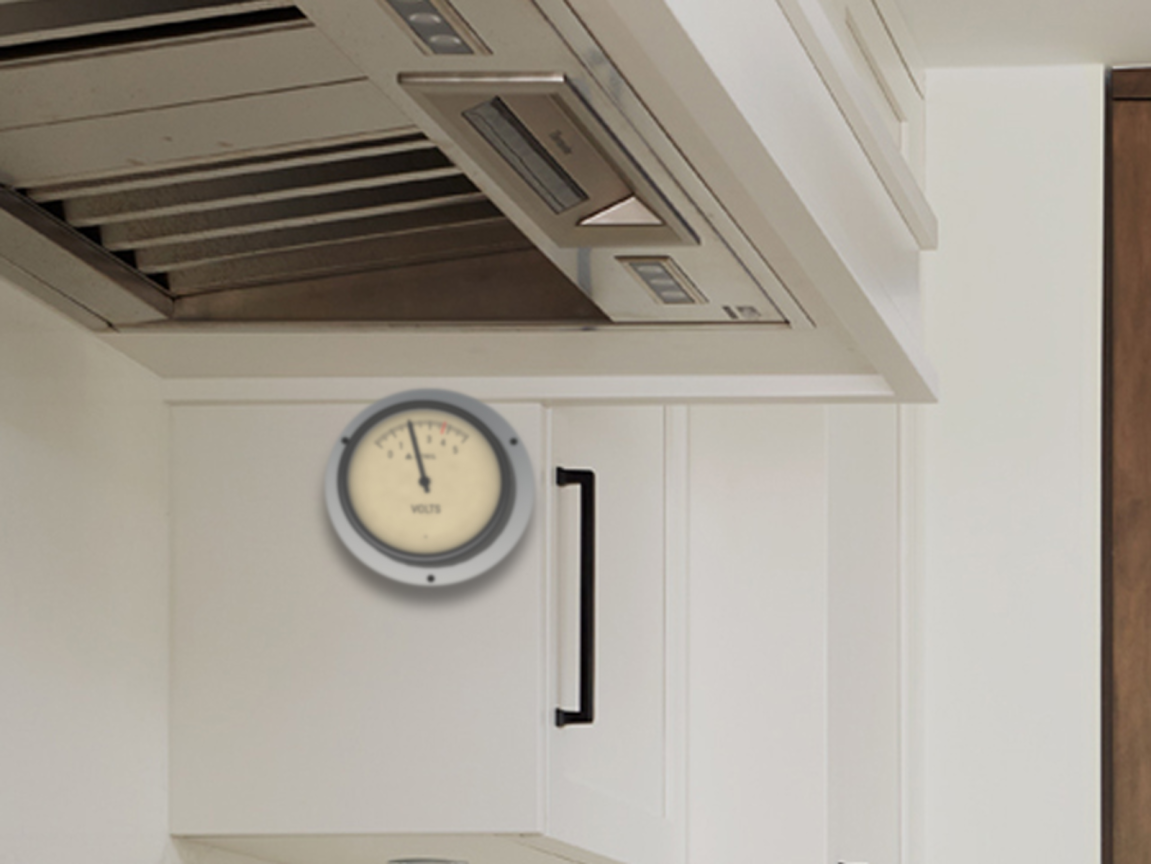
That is value=2 unit=V
